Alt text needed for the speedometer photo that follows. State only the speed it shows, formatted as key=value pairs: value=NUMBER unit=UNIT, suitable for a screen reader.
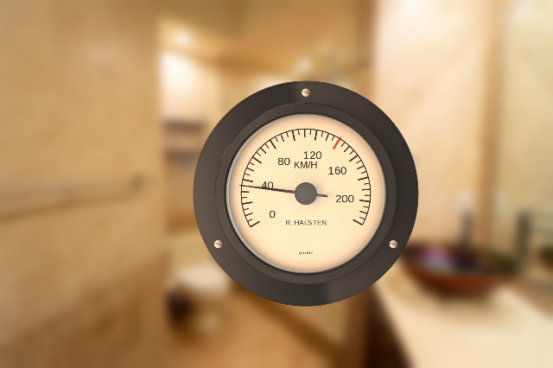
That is value=35 unit=km/h
